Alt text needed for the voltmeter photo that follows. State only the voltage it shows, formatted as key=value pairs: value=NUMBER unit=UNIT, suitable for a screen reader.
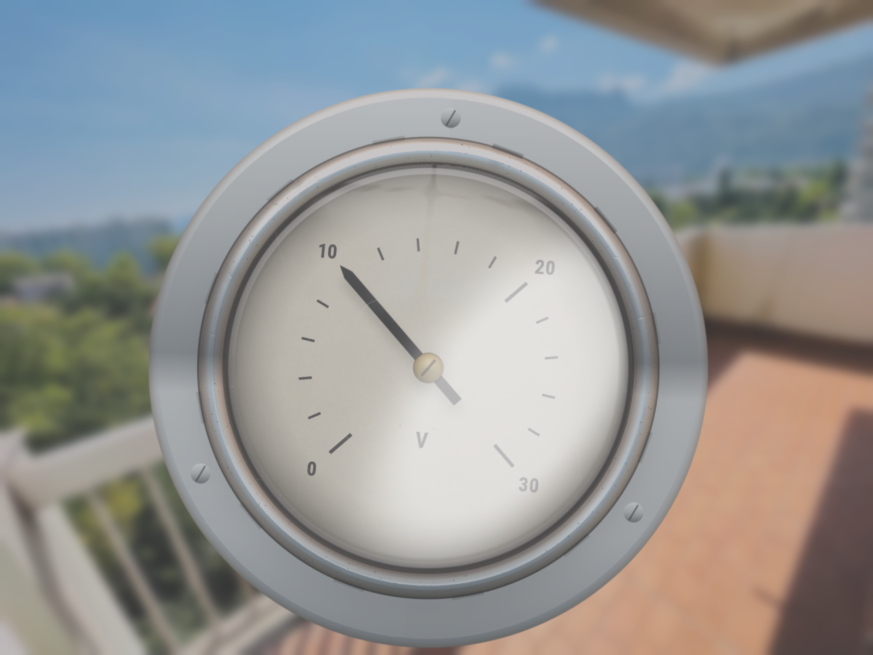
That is value=10 unit=V
